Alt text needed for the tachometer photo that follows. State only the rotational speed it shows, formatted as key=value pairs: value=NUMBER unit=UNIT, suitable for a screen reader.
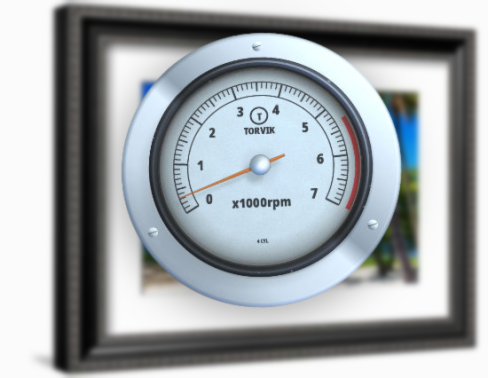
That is value=300 unit=rpm
